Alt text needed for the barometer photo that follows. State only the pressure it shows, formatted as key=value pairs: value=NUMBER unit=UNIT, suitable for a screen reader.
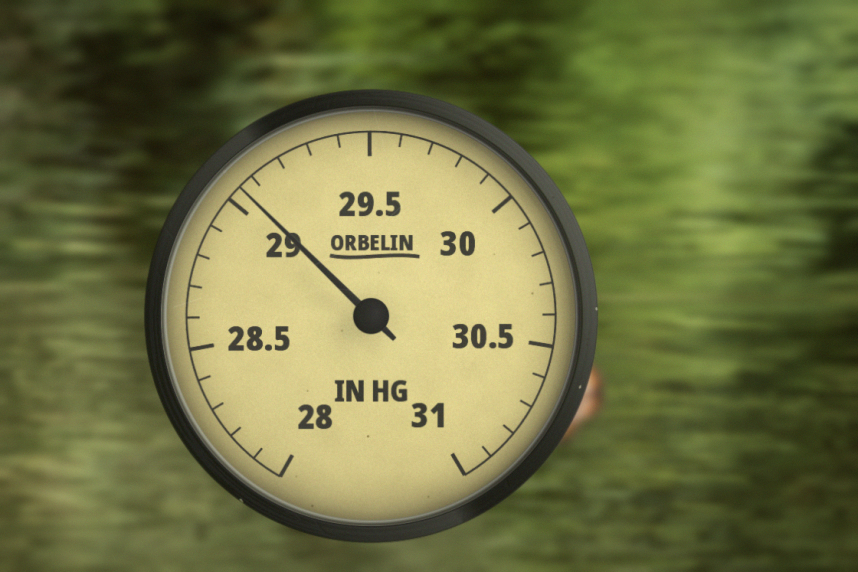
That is value=29.05 unit=inHg
